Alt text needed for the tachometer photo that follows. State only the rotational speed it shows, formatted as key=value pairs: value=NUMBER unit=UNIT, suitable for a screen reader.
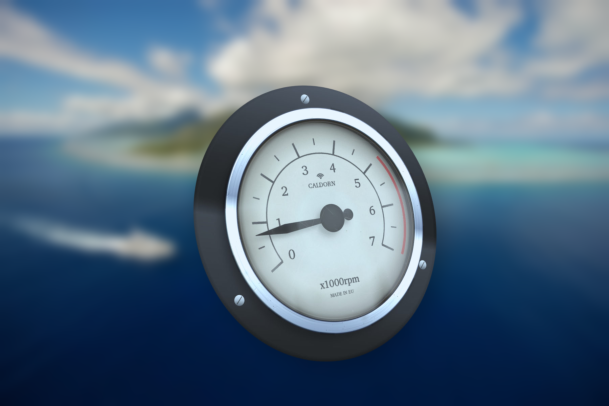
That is value=750 unit=rpm
